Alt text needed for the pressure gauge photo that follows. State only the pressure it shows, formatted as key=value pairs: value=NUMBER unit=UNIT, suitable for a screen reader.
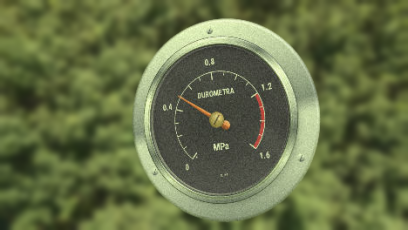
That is value=0.5 unit=MPa
